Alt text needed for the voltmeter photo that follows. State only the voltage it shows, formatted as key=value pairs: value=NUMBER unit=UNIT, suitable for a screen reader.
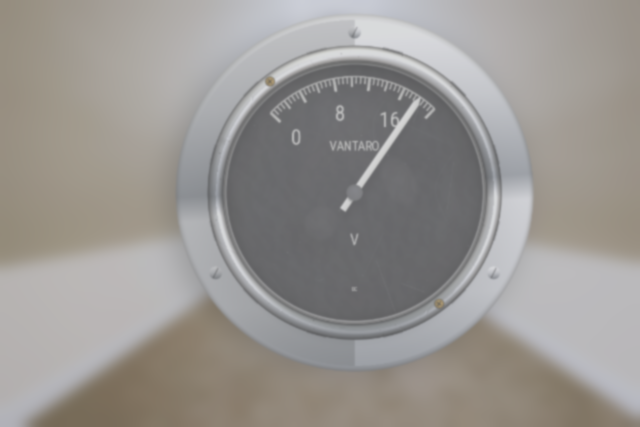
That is value=18 unit=V
